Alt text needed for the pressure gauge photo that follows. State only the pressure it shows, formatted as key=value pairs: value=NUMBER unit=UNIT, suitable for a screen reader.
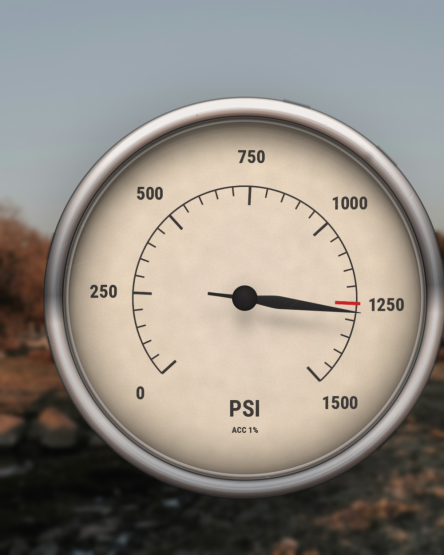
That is value=1275 unit=psi
